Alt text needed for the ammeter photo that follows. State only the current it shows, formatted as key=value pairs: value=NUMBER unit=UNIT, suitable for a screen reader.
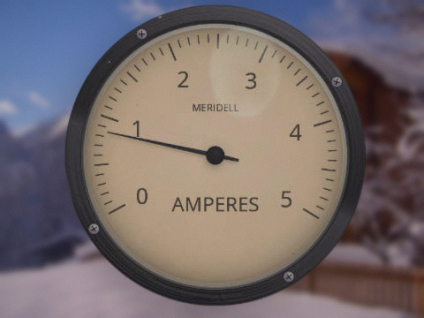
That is value=0.85 unit=A
